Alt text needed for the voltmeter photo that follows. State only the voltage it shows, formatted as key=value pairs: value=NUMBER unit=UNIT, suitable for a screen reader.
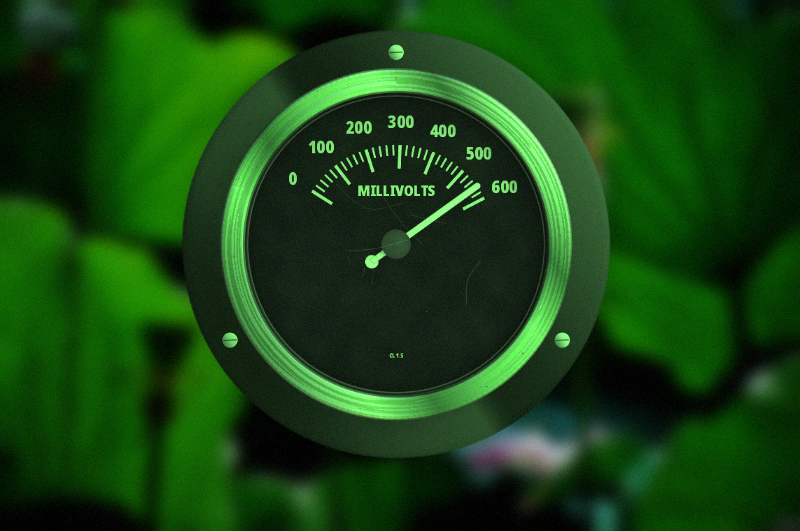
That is value=560 unit=mV
